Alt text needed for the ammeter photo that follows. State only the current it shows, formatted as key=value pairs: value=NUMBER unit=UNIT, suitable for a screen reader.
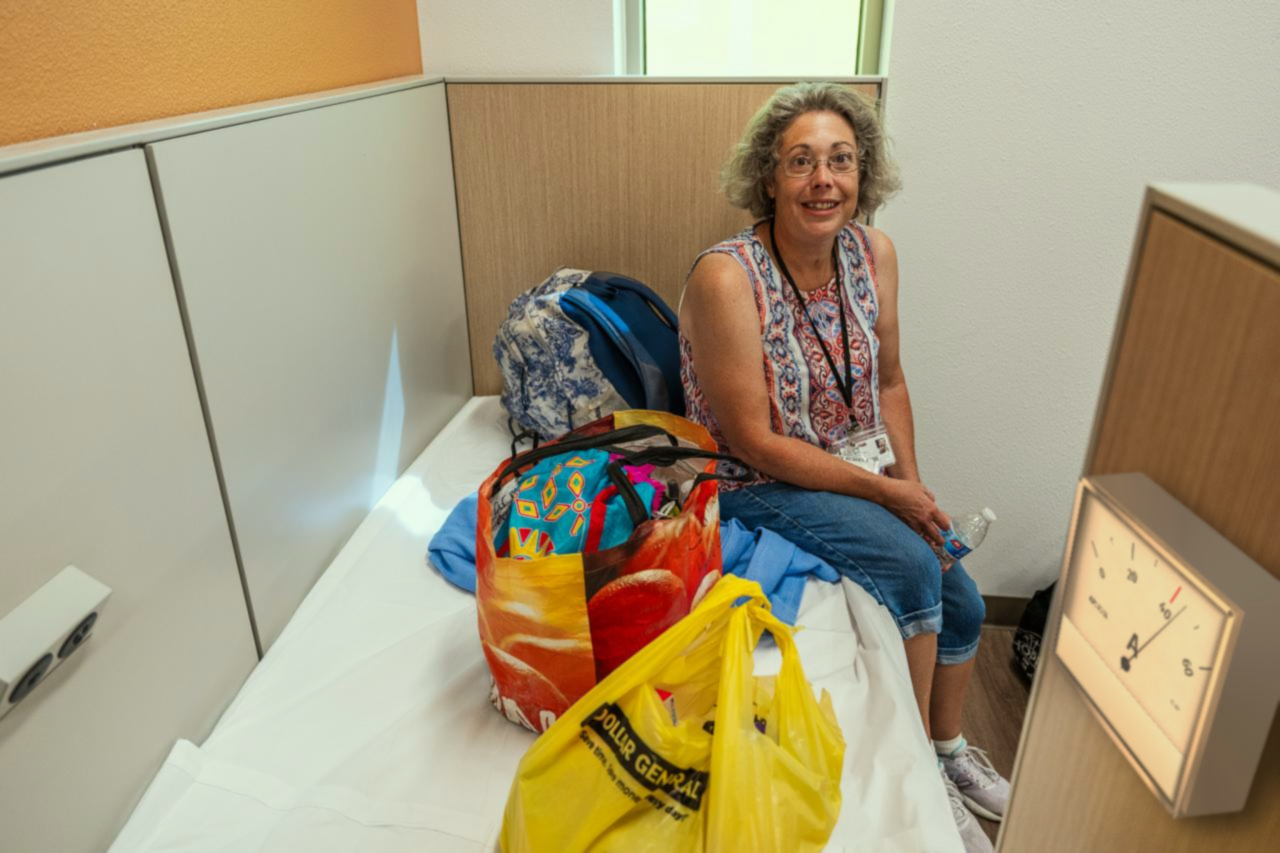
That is value=45 unit=A
